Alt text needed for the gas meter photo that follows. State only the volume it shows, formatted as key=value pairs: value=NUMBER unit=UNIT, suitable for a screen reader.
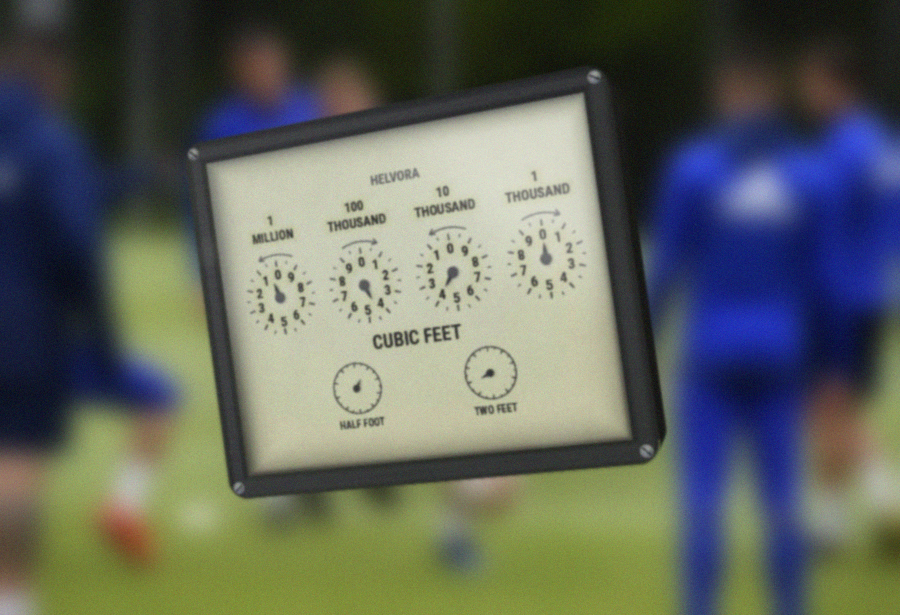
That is value=44000 unit=ft³
